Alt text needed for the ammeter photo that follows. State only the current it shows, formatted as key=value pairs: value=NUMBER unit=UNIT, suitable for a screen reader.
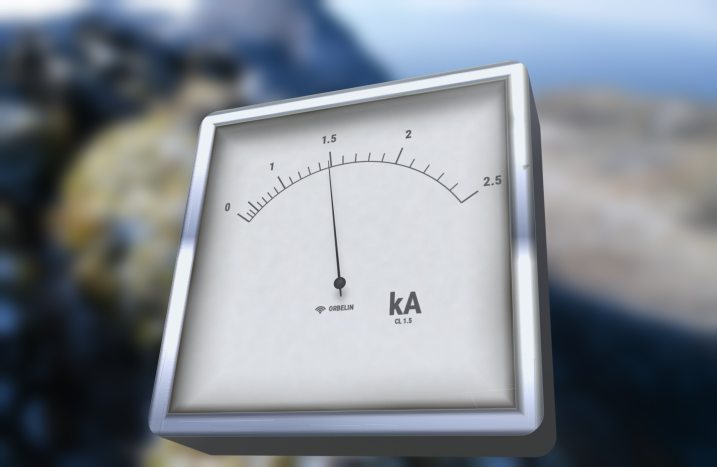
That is value=1.5 unit=kA
